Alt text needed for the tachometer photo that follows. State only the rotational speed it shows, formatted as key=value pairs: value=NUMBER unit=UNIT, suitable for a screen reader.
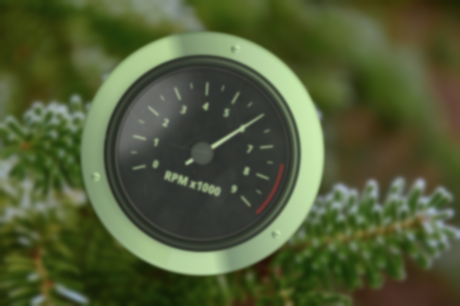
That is value=6000 unit=rpm
